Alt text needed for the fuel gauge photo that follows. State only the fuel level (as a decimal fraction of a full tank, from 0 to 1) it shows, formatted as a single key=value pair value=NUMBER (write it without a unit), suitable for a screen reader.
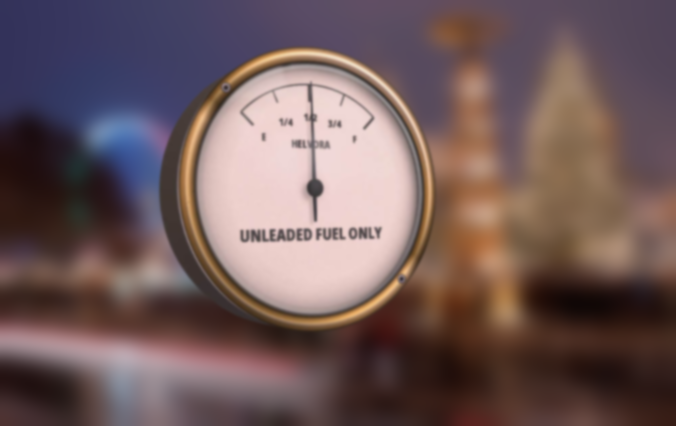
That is value=0.5
